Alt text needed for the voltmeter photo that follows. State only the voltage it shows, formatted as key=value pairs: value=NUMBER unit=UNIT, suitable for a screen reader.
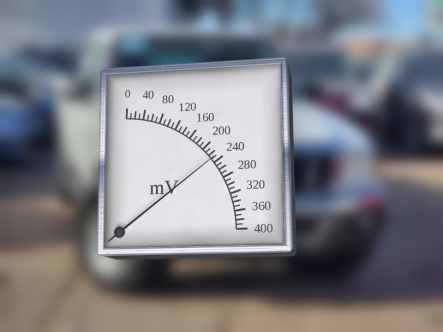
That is value=230 unit=mV
